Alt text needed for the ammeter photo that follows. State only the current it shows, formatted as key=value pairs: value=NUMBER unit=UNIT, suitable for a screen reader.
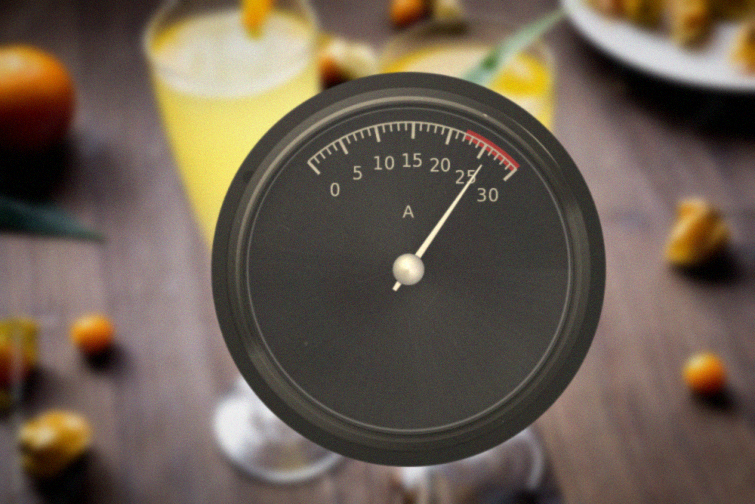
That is value=26 unit=A
